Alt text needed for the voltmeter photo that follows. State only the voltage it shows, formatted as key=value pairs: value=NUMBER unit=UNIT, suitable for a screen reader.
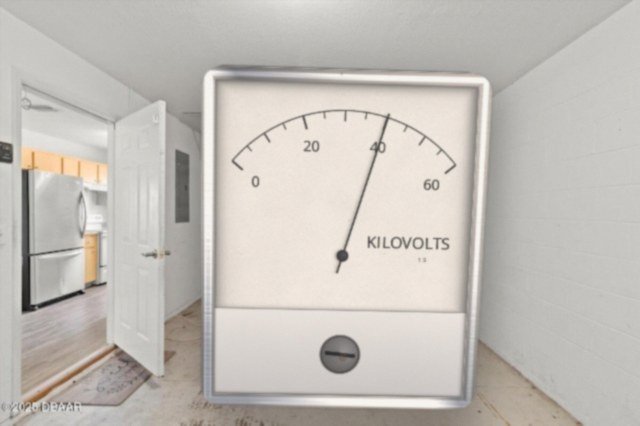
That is value=40 unit=kV
